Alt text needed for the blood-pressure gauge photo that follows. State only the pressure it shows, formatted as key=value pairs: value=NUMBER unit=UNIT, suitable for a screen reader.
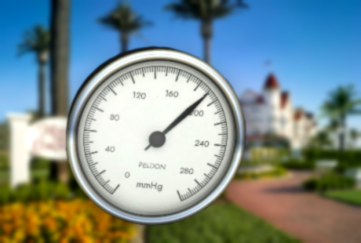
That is value=190 unit=mmHg
